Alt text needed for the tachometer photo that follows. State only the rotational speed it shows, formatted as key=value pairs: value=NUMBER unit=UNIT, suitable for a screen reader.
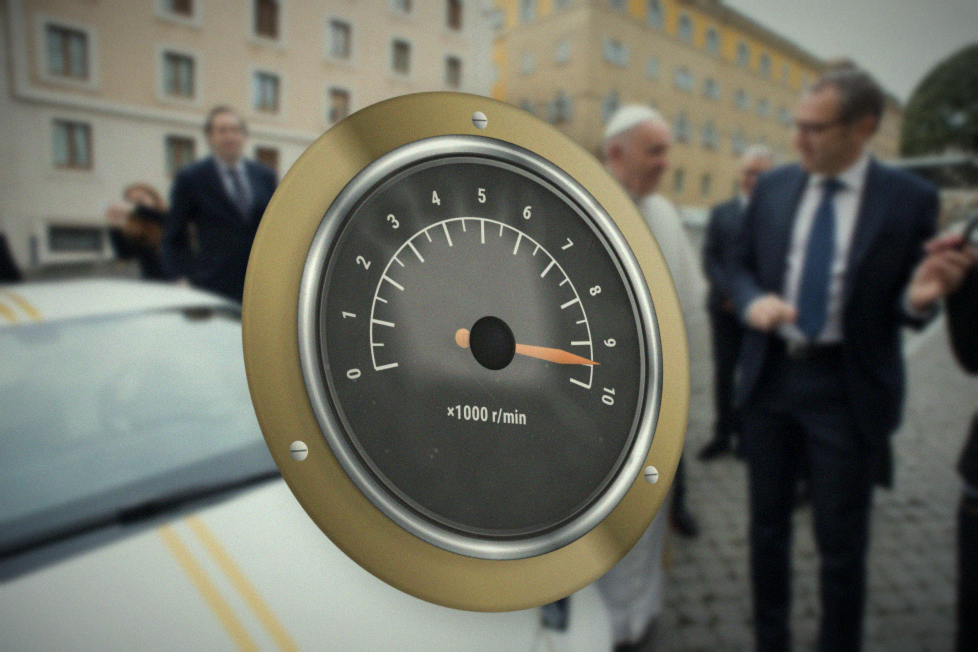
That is value=9500 unit=rpm
